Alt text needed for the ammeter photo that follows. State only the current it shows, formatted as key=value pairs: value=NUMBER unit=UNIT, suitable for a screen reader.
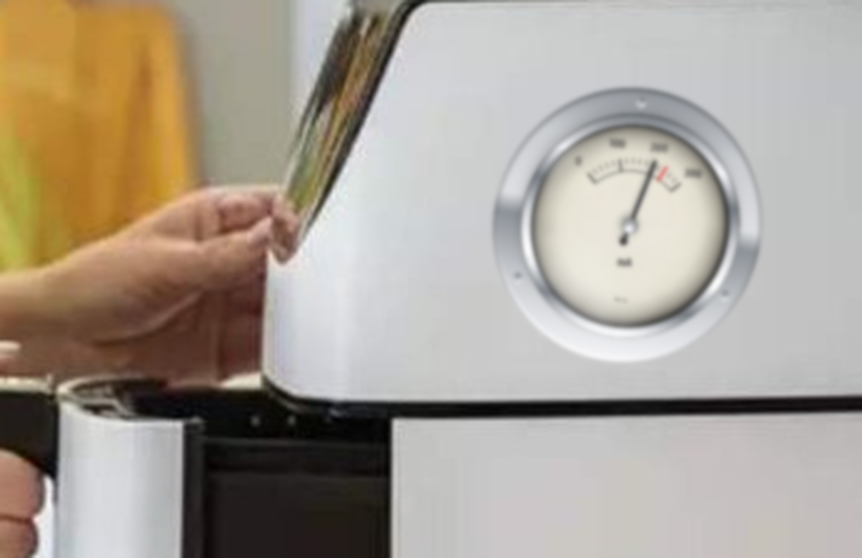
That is value=200 unit=mA
